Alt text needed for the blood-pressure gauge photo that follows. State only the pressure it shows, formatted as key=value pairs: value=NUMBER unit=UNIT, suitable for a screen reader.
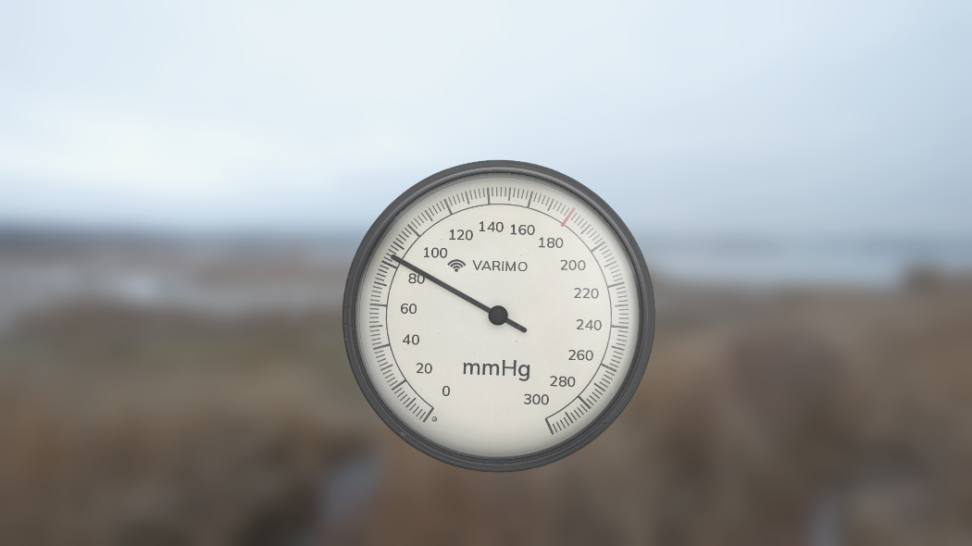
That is value=84 unit=mmHg
